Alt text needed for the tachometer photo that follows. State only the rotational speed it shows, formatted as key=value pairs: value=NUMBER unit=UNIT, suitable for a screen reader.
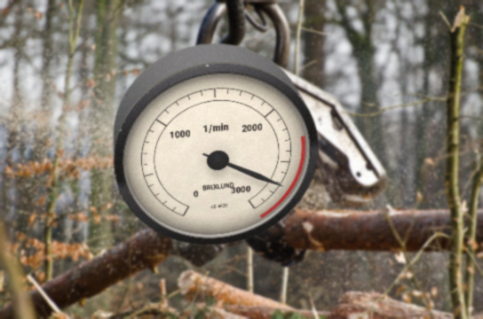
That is value=2700 unit=rpm
